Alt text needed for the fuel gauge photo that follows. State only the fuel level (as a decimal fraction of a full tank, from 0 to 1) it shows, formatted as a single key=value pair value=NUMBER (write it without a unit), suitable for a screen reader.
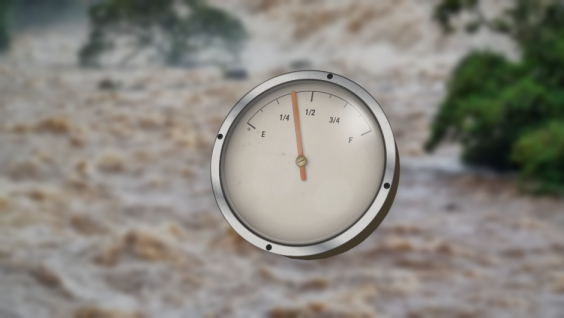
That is value=0.375
